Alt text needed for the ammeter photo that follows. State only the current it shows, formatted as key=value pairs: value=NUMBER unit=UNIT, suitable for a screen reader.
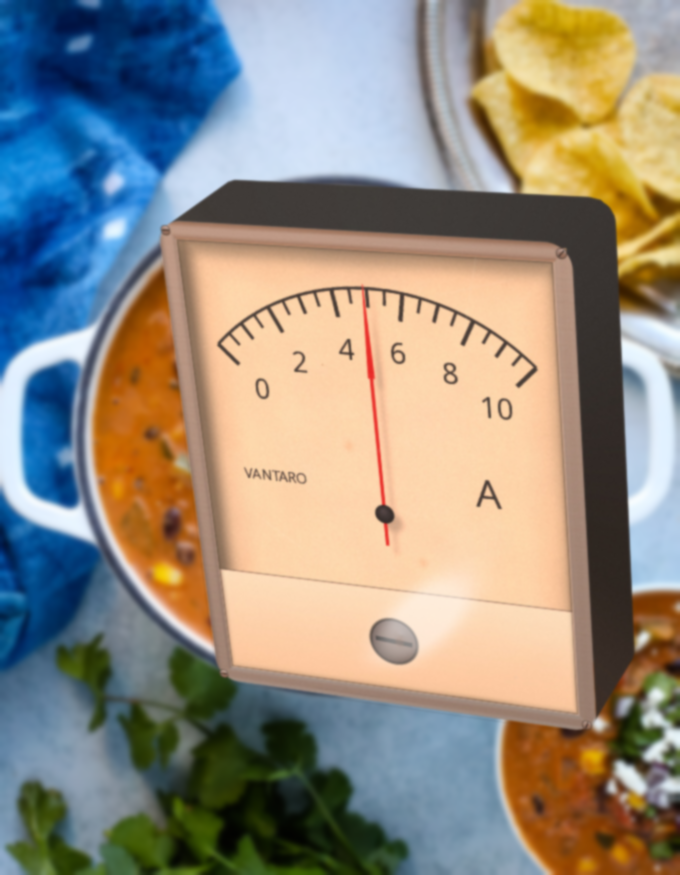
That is value=5 unit=A
